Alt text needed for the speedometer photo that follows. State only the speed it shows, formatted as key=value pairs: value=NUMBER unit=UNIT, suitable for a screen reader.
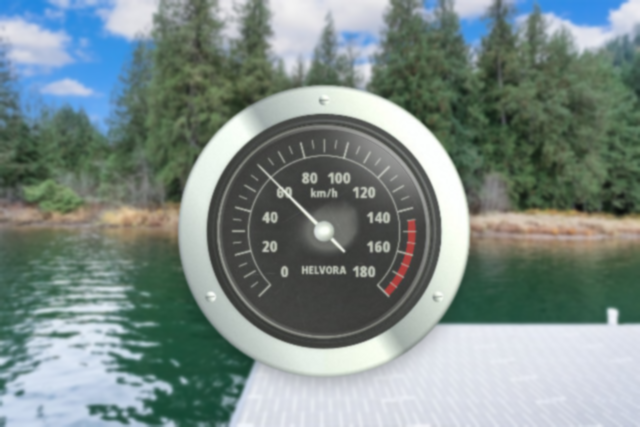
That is value=60 unit=km/h
